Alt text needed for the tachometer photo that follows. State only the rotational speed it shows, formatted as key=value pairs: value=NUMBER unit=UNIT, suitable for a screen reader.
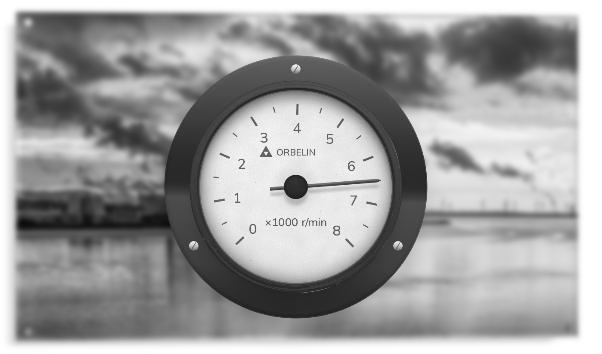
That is value=6500 unit=rpm
